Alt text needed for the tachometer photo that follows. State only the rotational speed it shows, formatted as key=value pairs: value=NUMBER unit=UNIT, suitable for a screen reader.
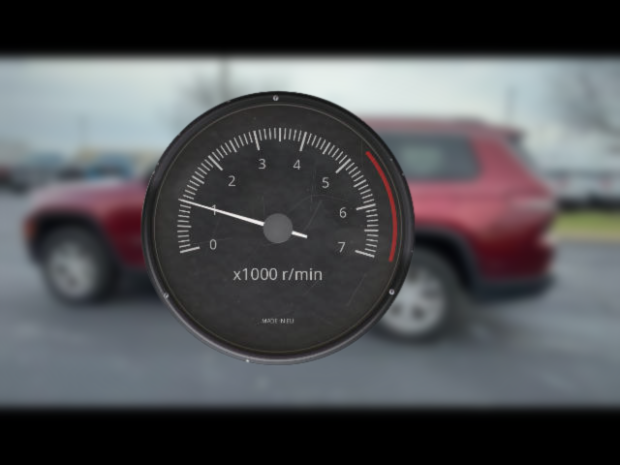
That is value=1000 unit=rpm
